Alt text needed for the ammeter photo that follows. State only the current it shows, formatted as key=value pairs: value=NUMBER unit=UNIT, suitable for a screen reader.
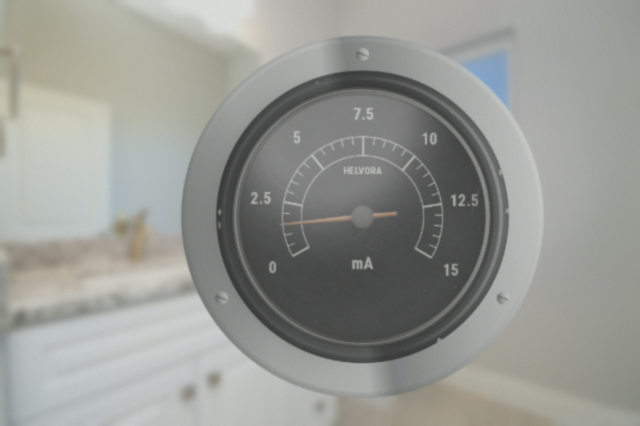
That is value=1.5 unit=mA
